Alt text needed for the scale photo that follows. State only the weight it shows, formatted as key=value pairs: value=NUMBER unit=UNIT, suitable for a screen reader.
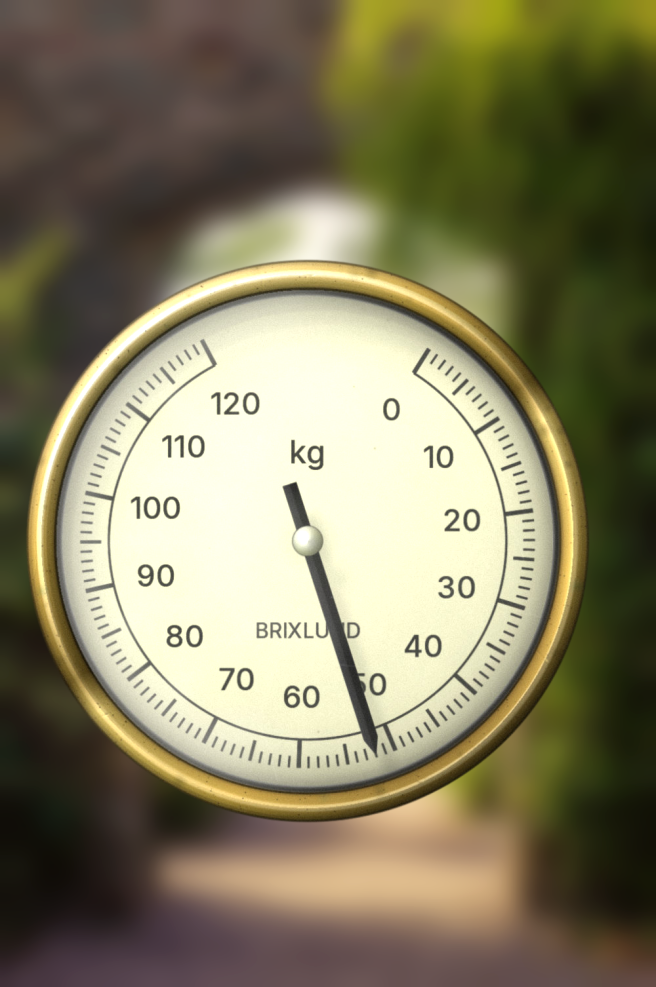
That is value=52 unit=kg
